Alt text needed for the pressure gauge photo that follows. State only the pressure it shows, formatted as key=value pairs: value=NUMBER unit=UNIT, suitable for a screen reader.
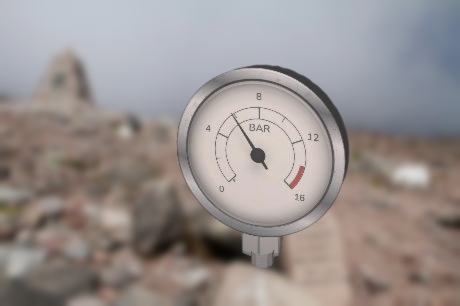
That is value=6 unit=bar
